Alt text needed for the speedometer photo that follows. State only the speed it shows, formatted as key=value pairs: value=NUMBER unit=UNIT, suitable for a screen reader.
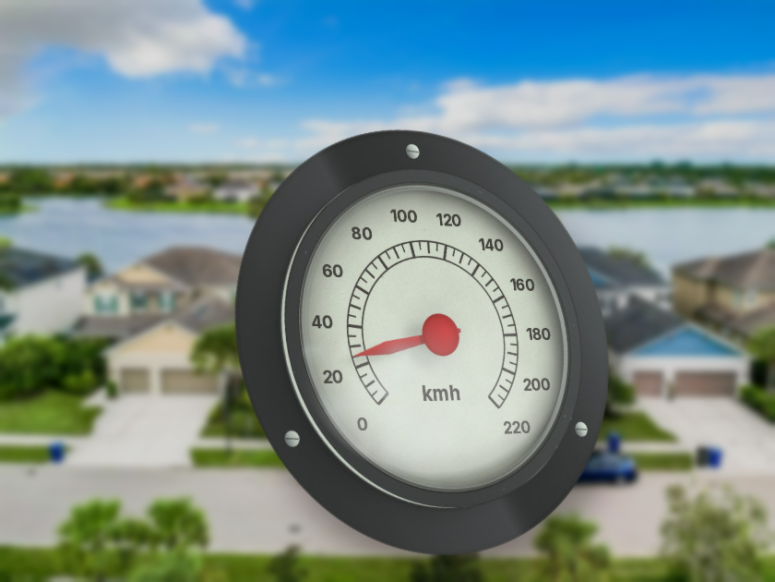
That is value=25 unit=km/h
